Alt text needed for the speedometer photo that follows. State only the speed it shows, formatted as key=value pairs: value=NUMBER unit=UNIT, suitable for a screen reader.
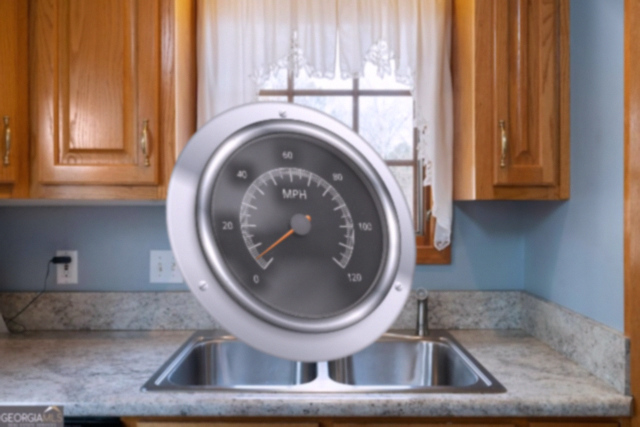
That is value=5 unit=mph
